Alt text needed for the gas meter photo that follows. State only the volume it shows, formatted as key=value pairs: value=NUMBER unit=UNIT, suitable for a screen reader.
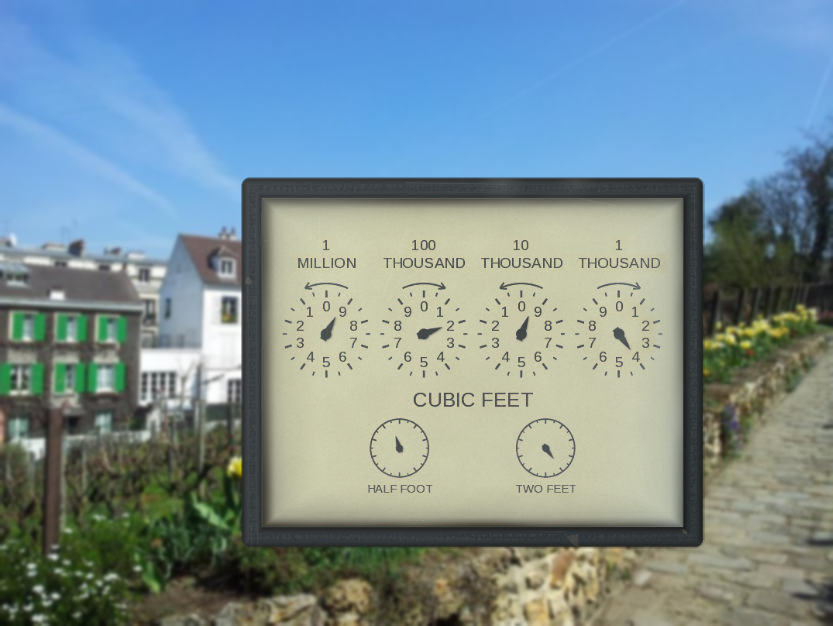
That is value=919400 unit=ft³
